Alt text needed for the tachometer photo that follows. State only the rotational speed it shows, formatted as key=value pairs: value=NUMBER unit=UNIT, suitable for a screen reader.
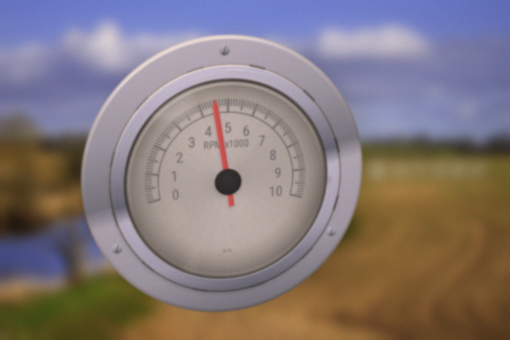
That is value=4500 unit=rpm
